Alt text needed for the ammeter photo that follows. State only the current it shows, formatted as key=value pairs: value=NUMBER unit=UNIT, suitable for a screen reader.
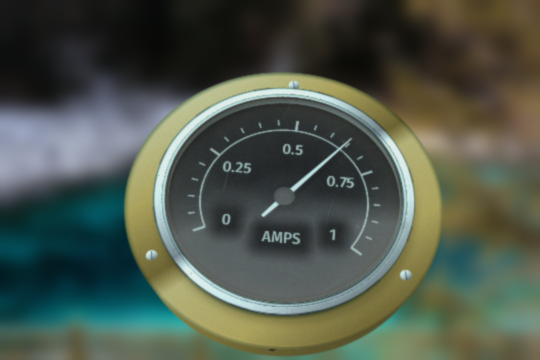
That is value=0.65 unit=A
